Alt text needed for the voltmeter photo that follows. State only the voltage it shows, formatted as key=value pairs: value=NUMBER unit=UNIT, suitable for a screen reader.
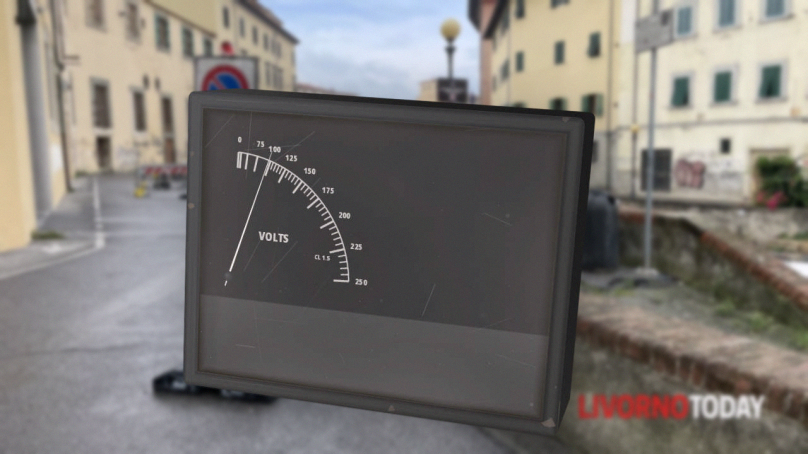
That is value=100 unit=V
